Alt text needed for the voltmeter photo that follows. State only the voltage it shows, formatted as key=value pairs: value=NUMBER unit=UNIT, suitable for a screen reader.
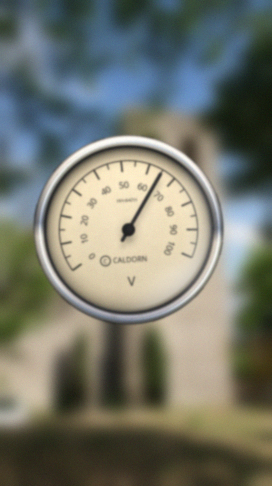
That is value=65 unit=V
